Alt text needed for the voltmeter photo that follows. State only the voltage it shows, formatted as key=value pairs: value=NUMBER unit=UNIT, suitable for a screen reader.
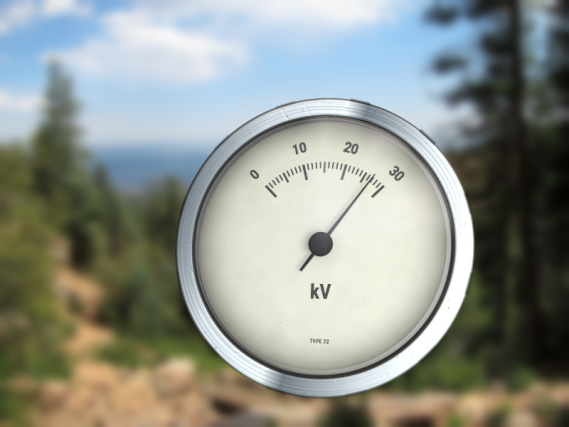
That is value=27 unit=kV
